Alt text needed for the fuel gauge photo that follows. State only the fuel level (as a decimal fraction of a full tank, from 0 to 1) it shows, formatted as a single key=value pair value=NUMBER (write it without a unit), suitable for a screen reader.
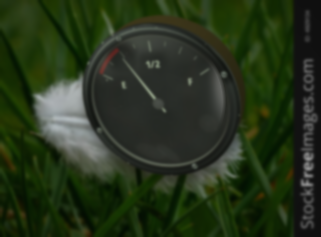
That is value=0.25
